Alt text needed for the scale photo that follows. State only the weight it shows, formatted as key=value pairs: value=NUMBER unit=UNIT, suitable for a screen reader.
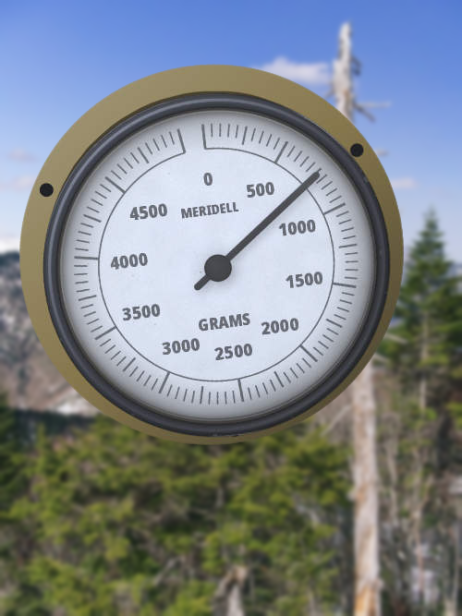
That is value=750 unit=g
